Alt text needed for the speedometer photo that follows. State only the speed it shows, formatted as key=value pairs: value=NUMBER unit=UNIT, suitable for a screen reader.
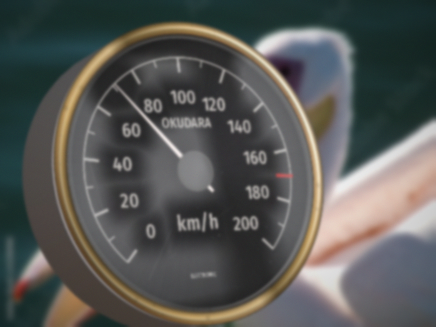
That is value=70 unit=km/h
